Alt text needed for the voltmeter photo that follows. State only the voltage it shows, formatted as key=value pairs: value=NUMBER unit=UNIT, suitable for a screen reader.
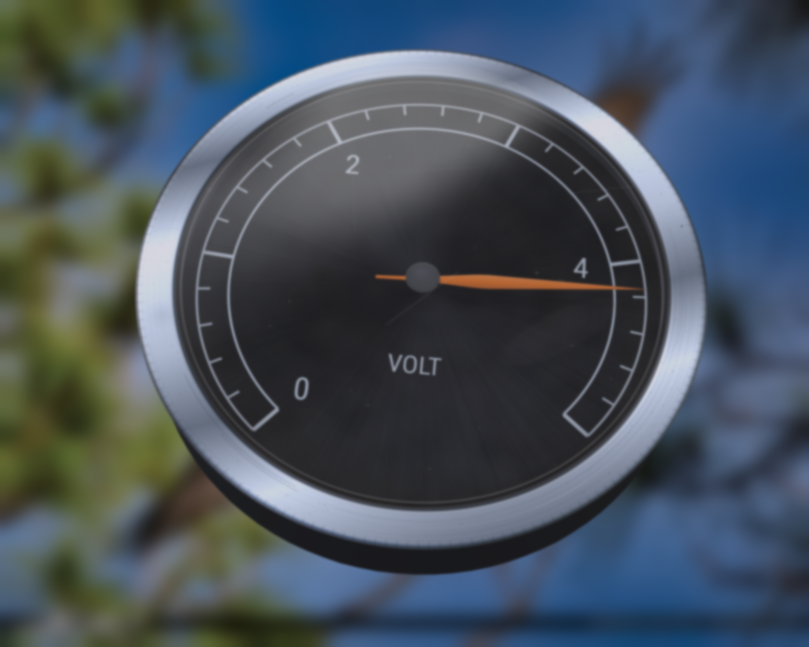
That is value=4.2 unit=V
